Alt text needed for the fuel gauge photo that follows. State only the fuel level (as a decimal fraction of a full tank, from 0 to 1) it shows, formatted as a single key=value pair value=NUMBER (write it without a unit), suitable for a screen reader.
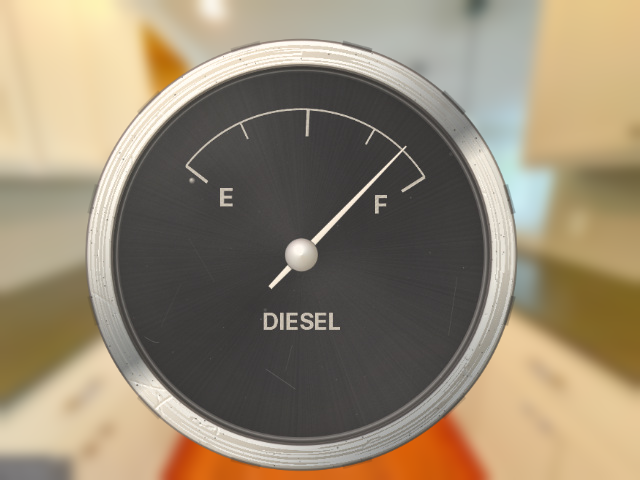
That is value=0.875
